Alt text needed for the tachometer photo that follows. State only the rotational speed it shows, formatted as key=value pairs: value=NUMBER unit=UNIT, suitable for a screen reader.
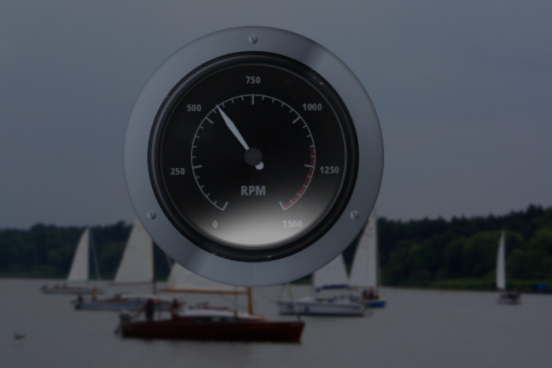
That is value=575 unit=rpm
